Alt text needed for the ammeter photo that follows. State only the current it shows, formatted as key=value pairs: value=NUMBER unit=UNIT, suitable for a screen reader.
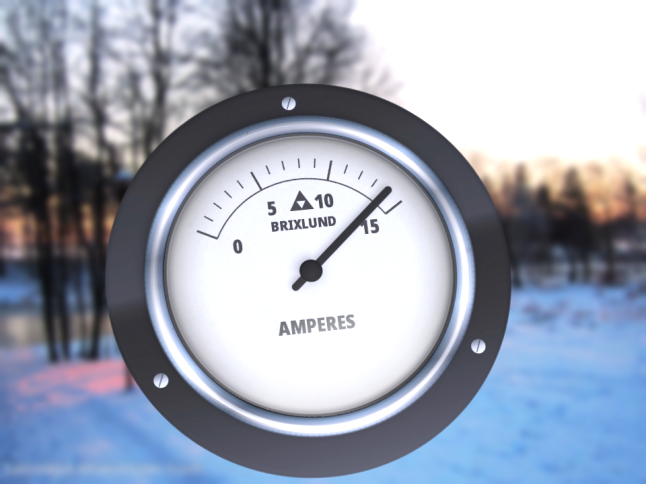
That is value=14 unit=A
